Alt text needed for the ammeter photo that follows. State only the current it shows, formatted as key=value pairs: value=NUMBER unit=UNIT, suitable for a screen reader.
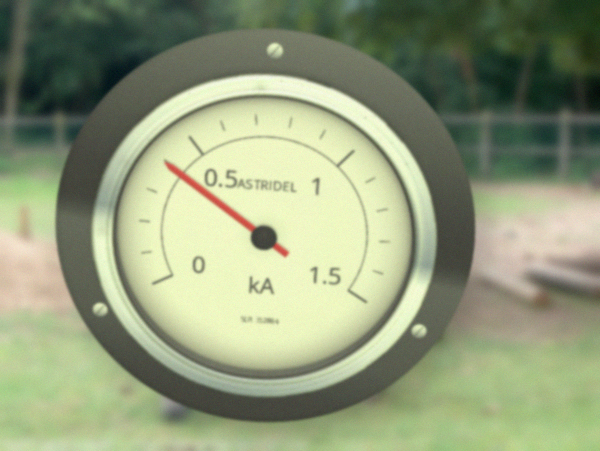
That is value=0.4 unit=kA
